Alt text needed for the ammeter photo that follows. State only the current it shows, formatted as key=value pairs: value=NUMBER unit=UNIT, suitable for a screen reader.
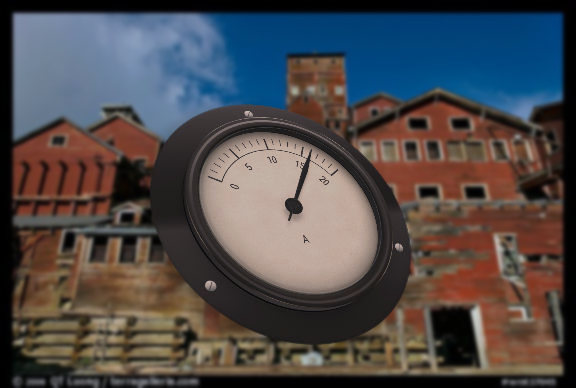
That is value=16 unit=A
